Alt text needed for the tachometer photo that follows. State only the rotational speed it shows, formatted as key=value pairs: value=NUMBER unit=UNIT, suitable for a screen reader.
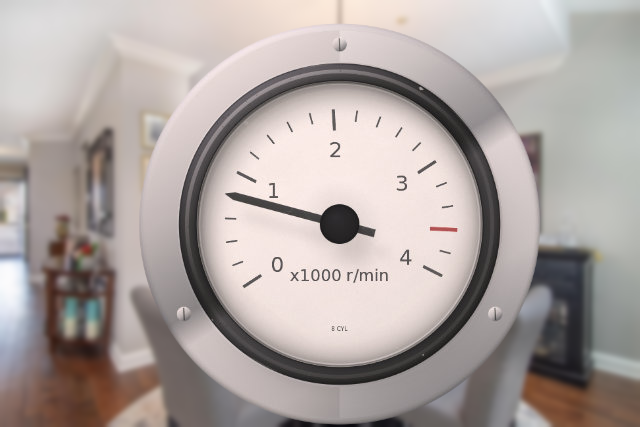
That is value=800 unit=rpm
